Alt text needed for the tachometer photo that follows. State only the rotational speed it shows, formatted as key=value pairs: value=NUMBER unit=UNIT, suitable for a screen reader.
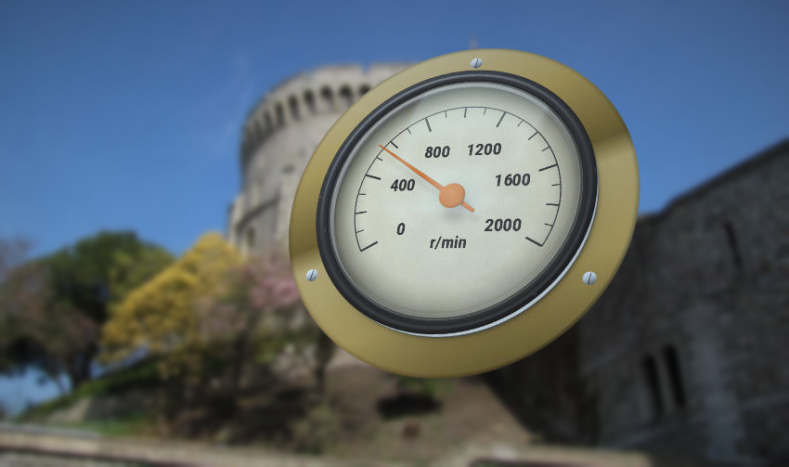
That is value=550 unit=rpm
